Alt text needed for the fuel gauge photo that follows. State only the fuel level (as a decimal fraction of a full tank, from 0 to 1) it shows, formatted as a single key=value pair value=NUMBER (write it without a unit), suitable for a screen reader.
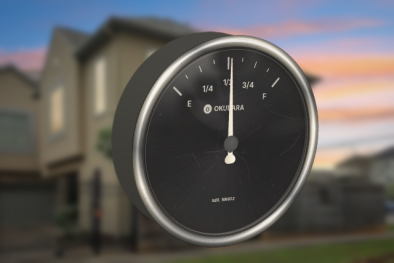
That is value=0.5
